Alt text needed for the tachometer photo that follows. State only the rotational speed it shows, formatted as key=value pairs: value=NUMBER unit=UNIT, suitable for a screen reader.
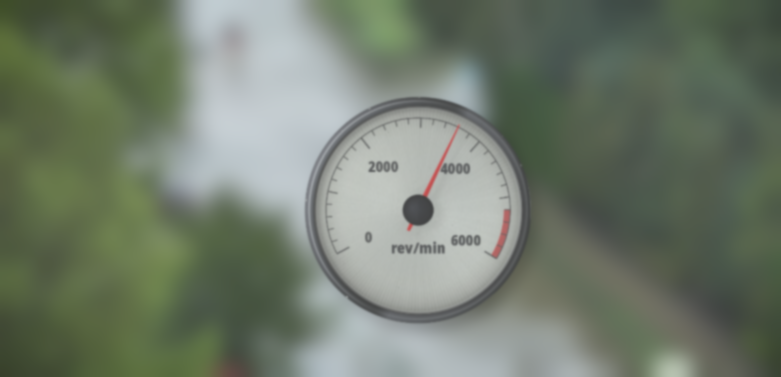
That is value=3600 unit=rpm
